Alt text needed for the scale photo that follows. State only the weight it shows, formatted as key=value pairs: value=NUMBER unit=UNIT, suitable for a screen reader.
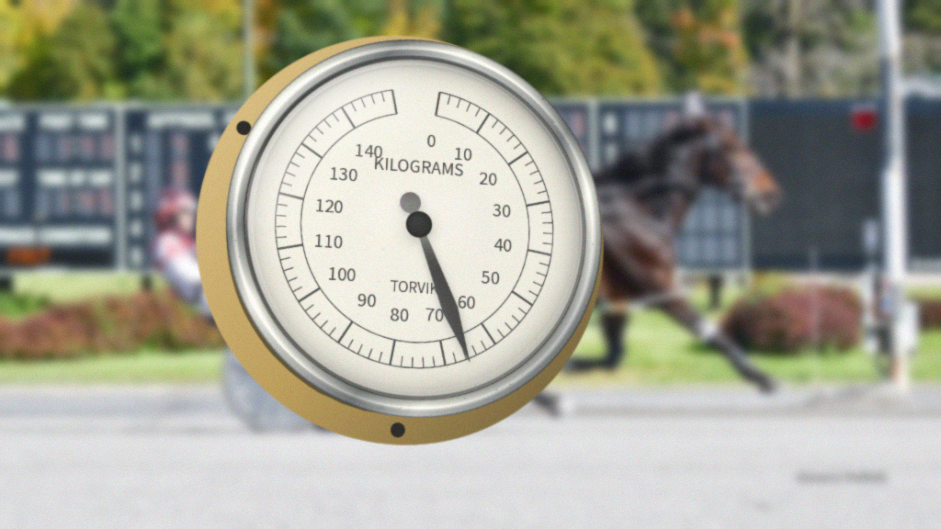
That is value=66 unit=kg
